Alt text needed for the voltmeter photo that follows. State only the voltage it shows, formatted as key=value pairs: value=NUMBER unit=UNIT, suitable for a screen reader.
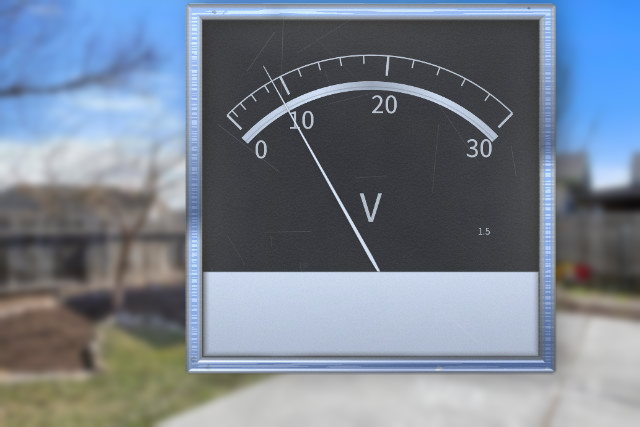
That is value=9 unit=V
